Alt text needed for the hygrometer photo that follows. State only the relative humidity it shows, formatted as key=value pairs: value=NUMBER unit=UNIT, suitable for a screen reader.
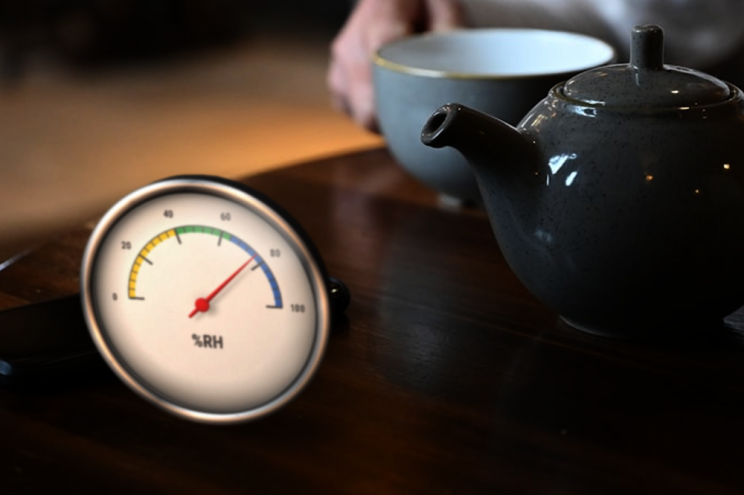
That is value=76 unit=%
